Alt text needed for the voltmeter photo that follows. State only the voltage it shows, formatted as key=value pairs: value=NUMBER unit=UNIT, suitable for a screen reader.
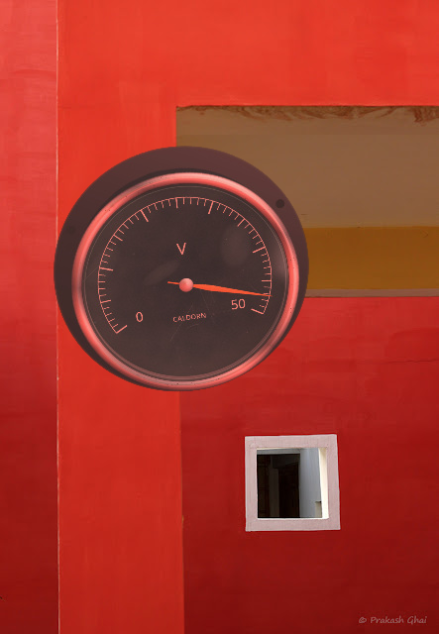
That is value=47 unit=V
